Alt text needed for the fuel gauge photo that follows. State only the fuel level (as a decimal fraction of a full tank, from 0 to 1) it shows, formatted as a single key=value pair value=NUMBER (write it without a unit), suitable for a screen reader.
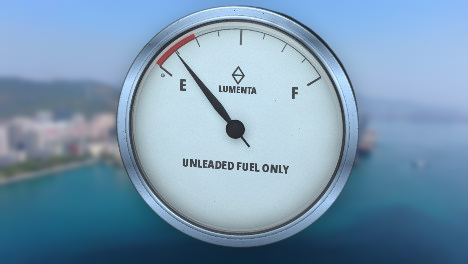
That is value=0.125
